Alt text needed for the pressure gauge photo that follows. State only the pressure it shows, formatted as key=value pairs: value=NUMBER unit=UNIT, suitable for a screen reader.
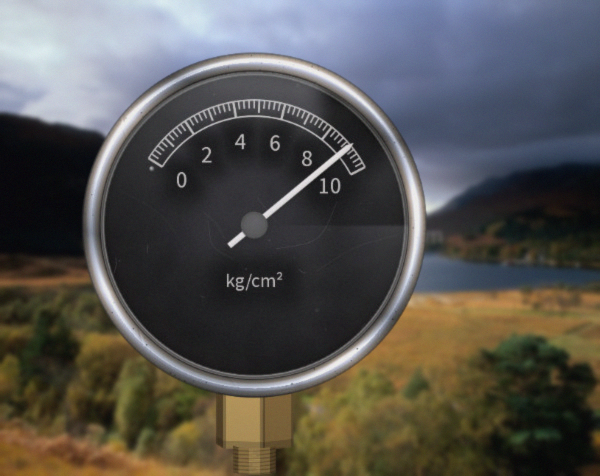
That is value=9 unit=kg/cm²
